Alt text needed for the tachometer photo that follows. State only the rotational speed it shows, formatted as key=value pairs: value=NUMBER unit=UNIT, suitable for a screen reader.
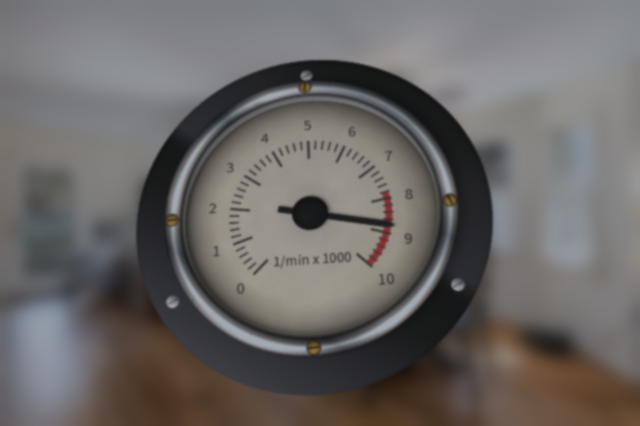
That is value=8800 unit=rpm
